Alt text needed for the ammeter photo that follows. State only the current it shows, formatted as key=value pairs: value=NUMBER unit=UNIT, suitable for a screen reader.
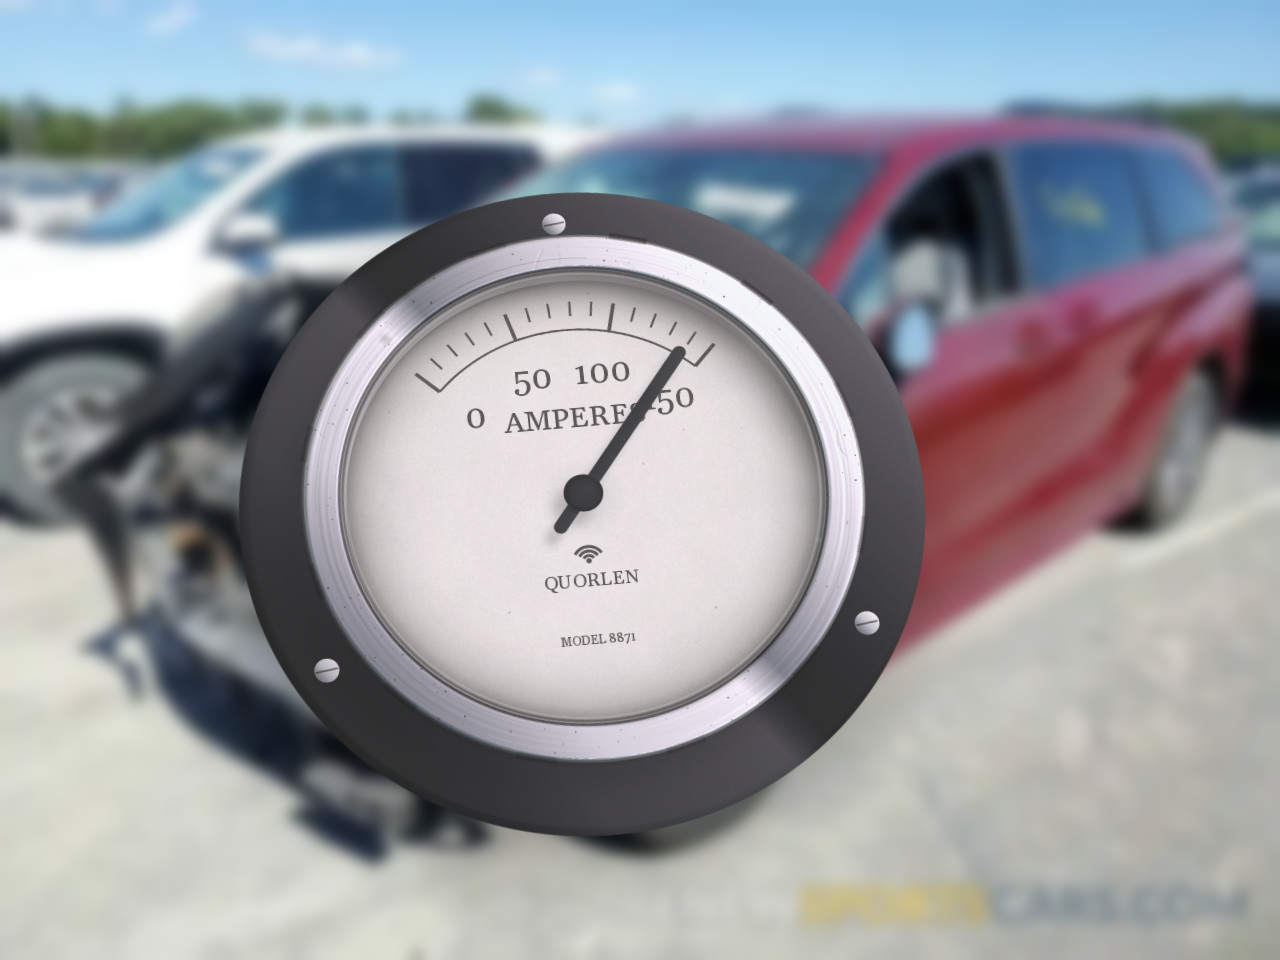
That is value=140 unit=A
